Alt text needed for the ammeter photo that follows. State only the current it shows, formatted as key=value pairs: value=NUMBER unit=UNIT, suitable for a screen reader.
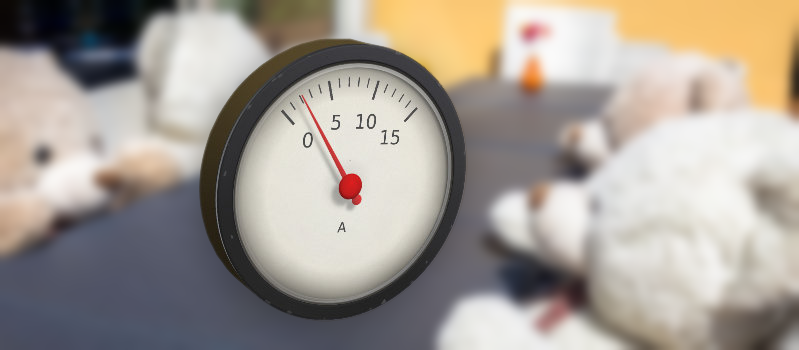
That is value=2 unit=A
